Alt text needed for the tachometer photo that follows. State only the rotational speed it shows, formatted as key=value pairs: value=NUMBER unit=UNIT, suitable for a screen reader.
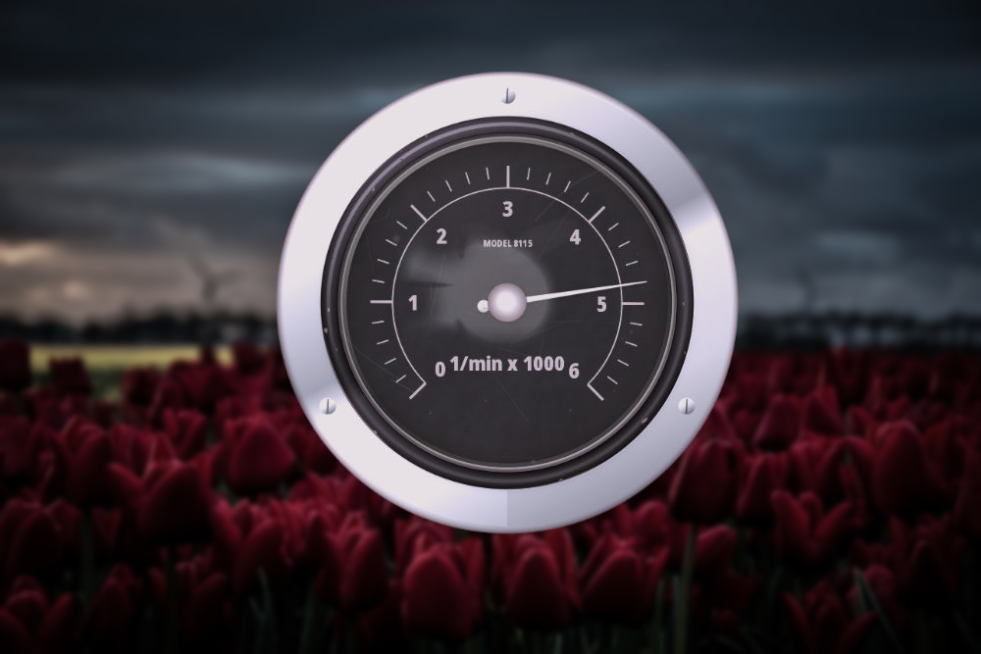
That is value=4800 unit=rpm
